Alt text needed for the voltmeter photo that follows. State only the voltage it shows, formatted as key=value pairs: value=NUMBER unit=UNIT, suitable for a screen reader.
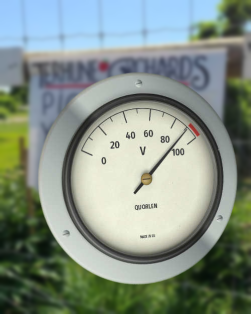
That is value=90 unit=V
